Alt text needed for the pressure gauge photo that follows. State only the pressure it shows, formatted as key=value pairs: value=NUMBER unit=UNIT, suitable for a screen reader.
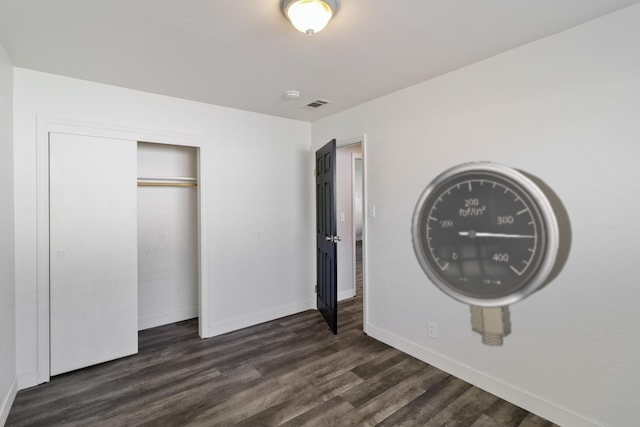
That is value=340 unit=psi
